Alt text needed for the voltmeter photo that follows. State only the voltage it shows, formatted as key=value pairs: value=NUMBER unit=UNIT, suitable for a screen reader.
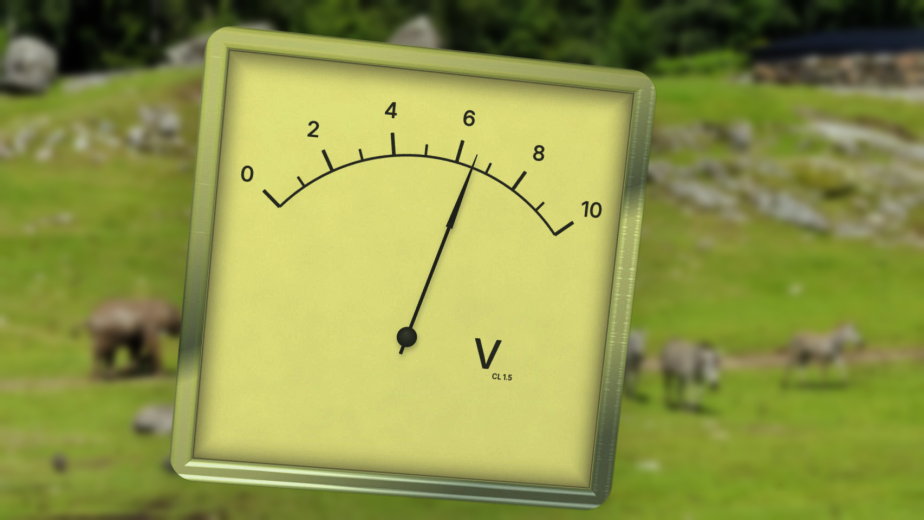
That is value=6.5 unit=V
